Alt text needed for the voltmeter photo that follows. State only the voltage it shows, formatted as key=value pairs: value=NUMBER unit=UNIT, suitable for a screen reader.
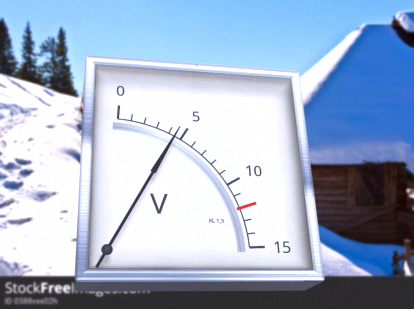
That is value=4.5 unit=V
